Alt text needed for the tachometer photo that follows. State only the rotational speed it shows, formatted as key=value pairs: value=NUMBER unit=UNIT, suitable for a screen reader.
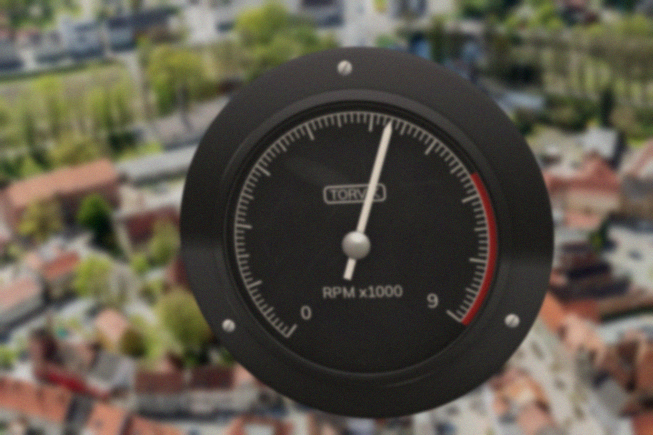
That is value=5300 unit=rpm
